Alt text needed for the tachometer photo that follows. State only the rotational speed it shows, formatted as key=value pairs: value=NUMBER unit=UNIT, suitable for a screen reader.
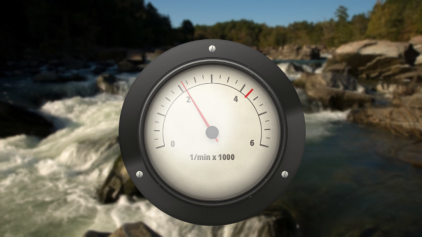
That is value=2125 unit=rpm
